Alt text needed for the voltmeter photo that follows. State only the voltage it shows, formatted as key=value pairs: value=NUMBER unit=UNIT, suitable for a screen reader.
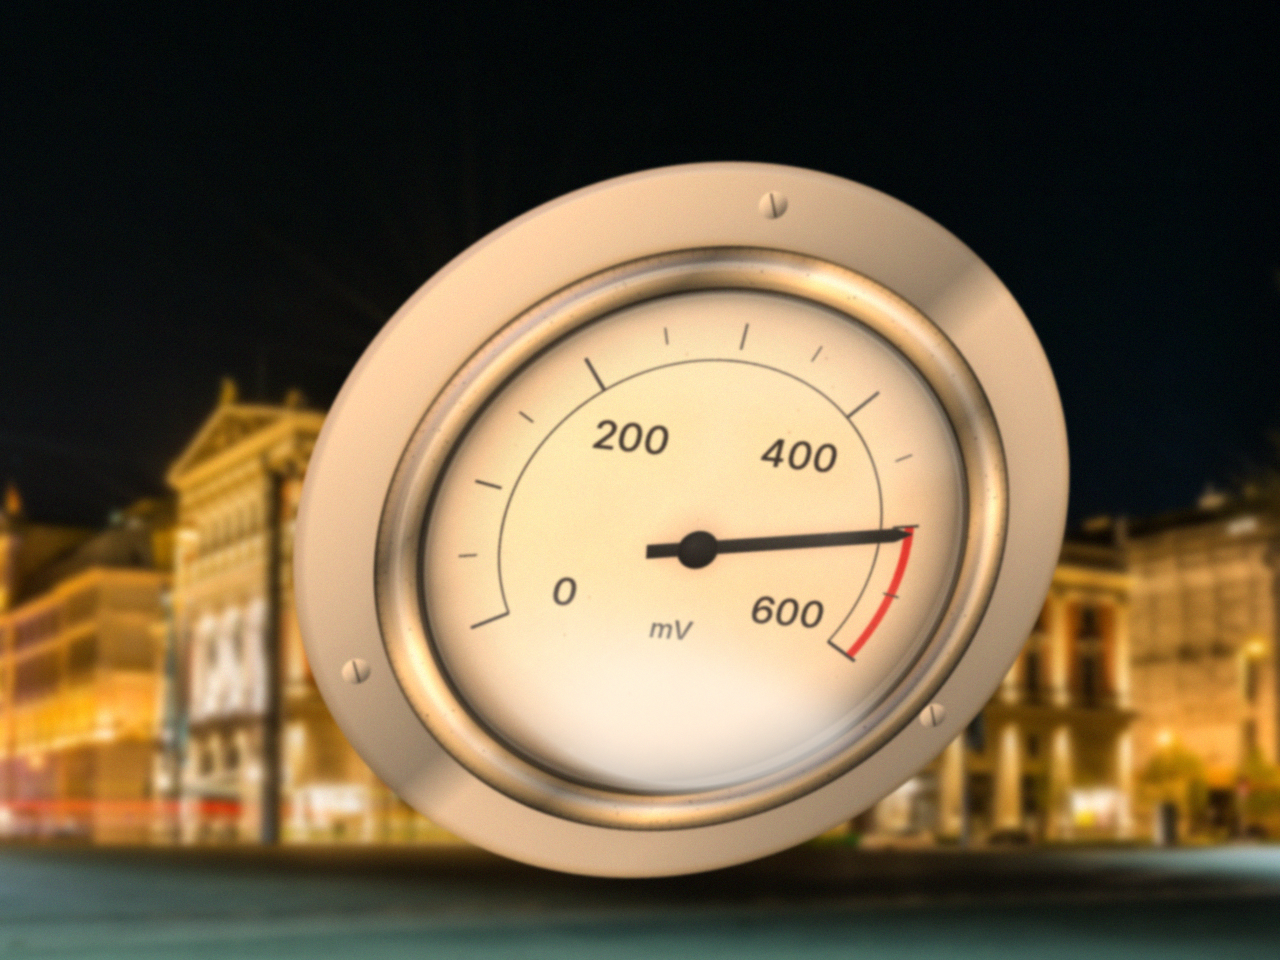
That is value=500 unit=mV
